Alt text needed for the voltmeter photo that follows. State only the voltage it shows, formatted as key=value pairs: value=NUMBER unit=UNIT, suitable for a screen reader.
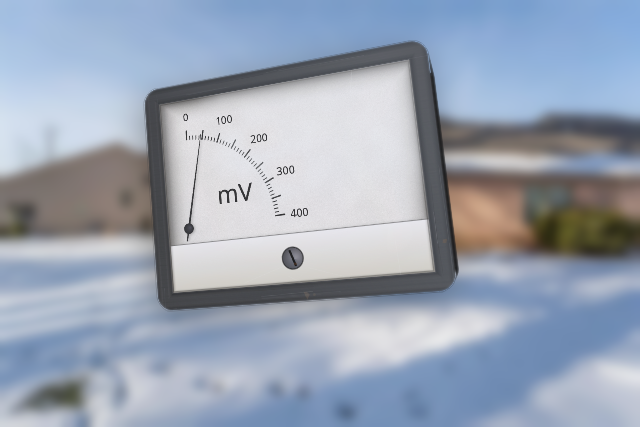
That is value=50 unit=mV
